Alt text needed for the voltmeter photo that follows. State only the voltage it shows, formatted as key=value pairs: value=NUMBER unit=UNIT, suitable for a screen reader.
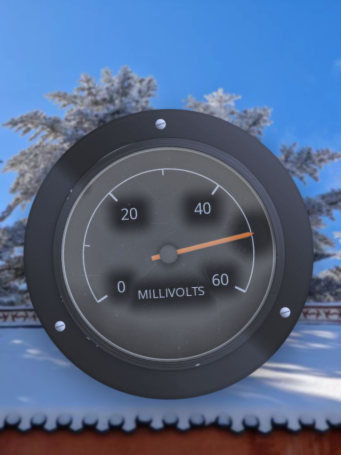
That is value=50 unit=mV
